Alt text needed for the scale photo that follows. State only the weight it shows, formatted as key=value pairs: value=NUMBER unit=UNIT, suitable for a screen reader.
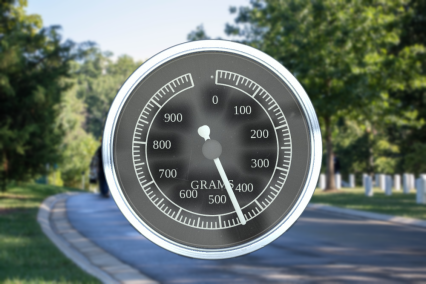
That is value=450 unit=g
